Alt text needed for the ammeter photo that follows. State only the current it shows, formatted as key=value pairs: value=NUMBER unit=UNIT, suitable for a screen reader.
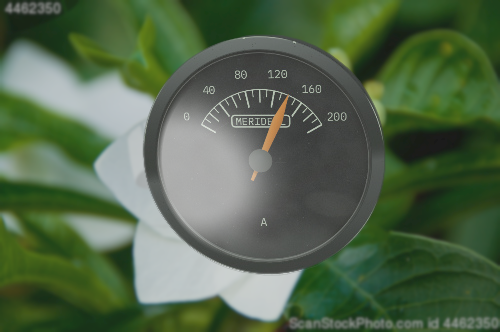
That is value=140 unit=A
